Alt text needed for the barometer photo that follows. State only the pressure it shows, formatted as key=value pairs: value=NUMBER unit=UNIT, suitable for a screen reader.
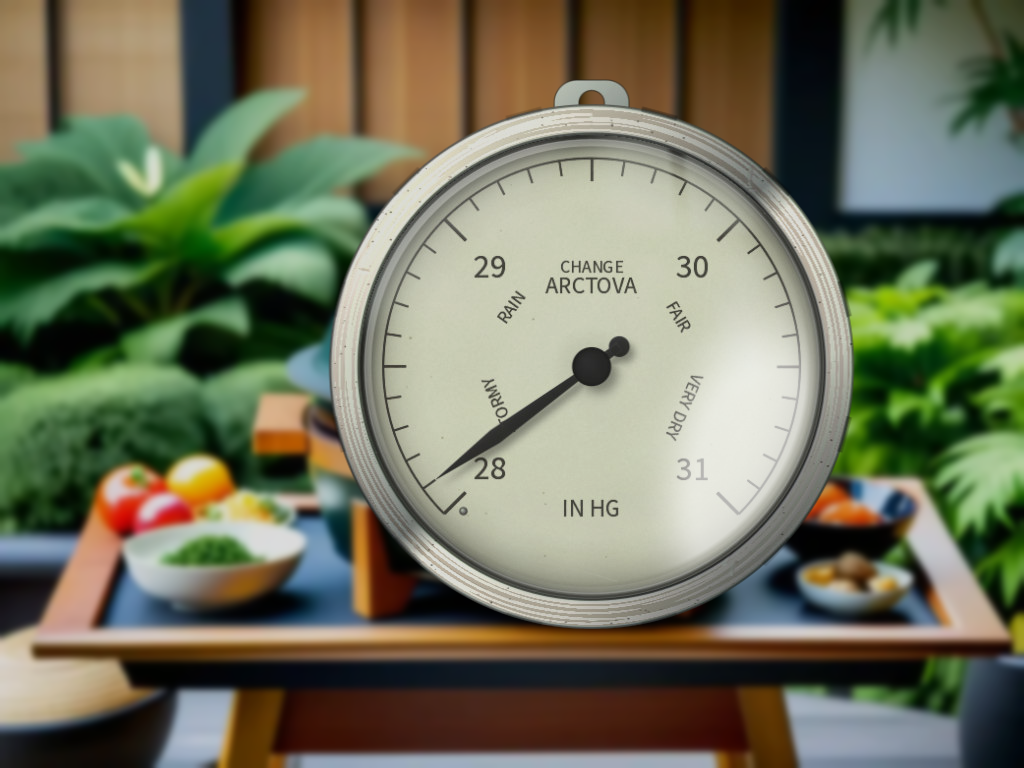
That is value=28.1 unit=inHg
